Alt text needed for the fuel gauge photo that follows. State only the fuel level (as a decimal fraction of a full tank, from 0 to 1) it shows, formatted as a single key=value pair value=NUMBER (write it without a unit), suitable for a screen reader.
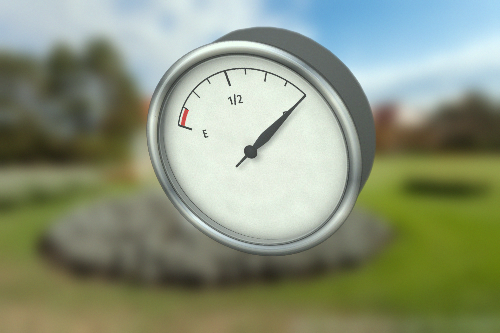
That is value=1
